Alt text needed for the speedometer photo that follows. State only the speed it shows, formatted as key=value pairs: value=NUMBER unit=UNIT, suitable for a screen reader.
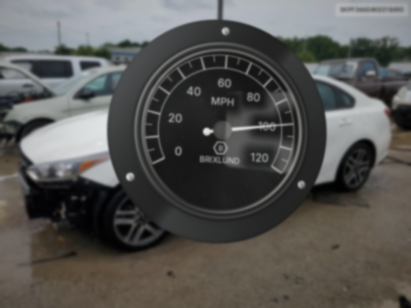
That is value=100 unit=mph
